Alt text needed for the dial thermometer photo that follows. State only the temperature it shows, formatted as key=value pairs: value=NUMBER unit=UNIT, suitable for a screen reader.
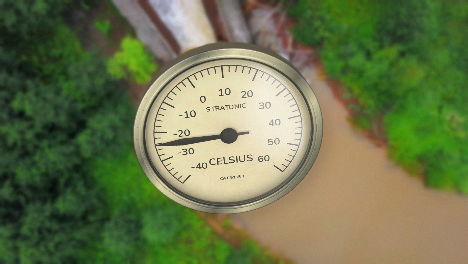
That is value=-24 unit=°C
